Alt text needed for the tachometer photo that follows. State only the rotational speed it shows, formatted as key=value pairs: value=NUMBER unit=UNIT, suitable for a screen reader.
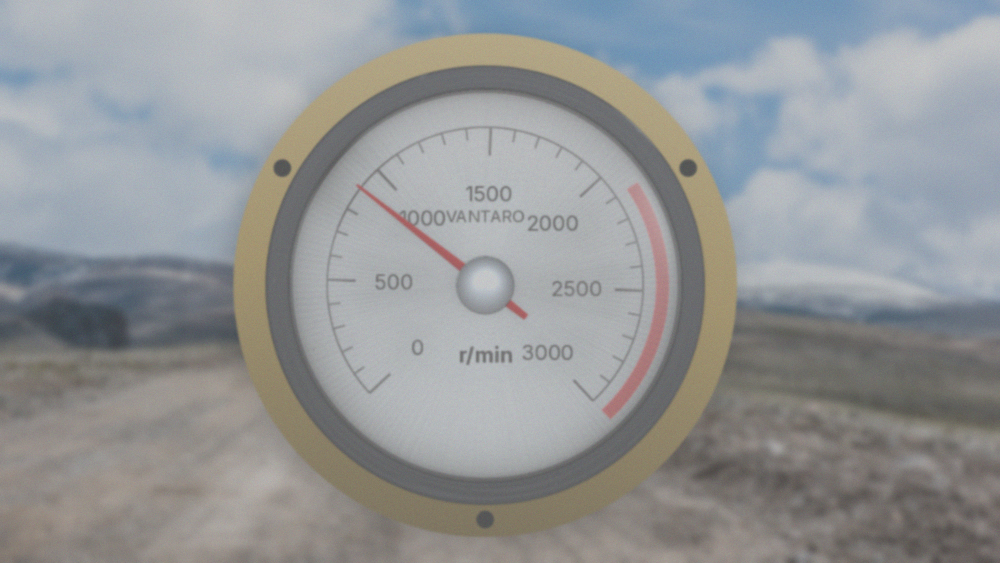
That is value=900 unit=rpm
